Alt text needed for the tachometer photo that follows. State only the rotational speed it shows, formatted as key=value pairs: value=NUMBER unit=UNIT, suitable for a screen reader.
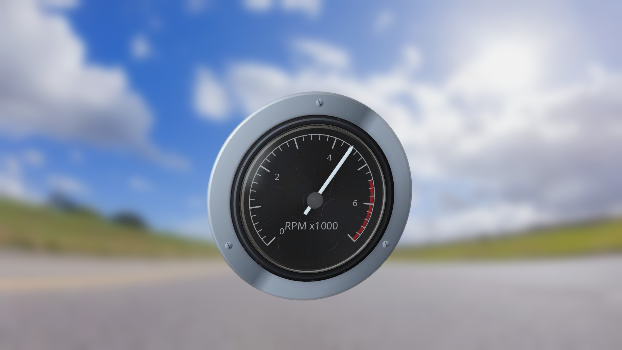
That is value=4400 unit=rpm
